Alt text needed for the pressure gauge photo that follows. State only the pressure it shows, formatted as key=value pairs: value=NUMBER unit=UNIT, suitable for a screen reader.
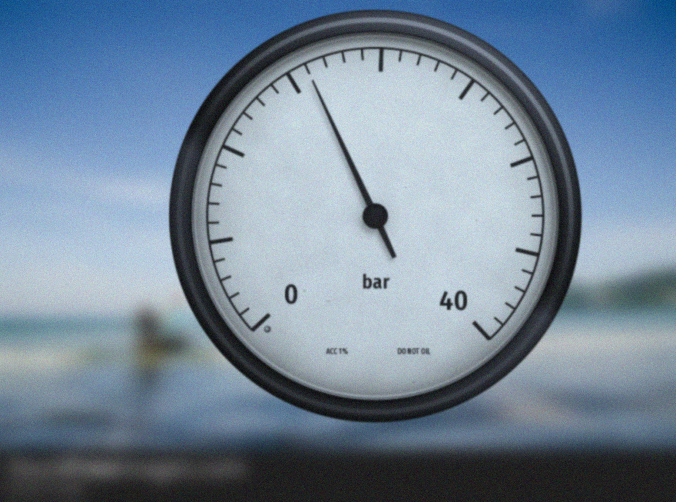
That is value=16 unit=bar
